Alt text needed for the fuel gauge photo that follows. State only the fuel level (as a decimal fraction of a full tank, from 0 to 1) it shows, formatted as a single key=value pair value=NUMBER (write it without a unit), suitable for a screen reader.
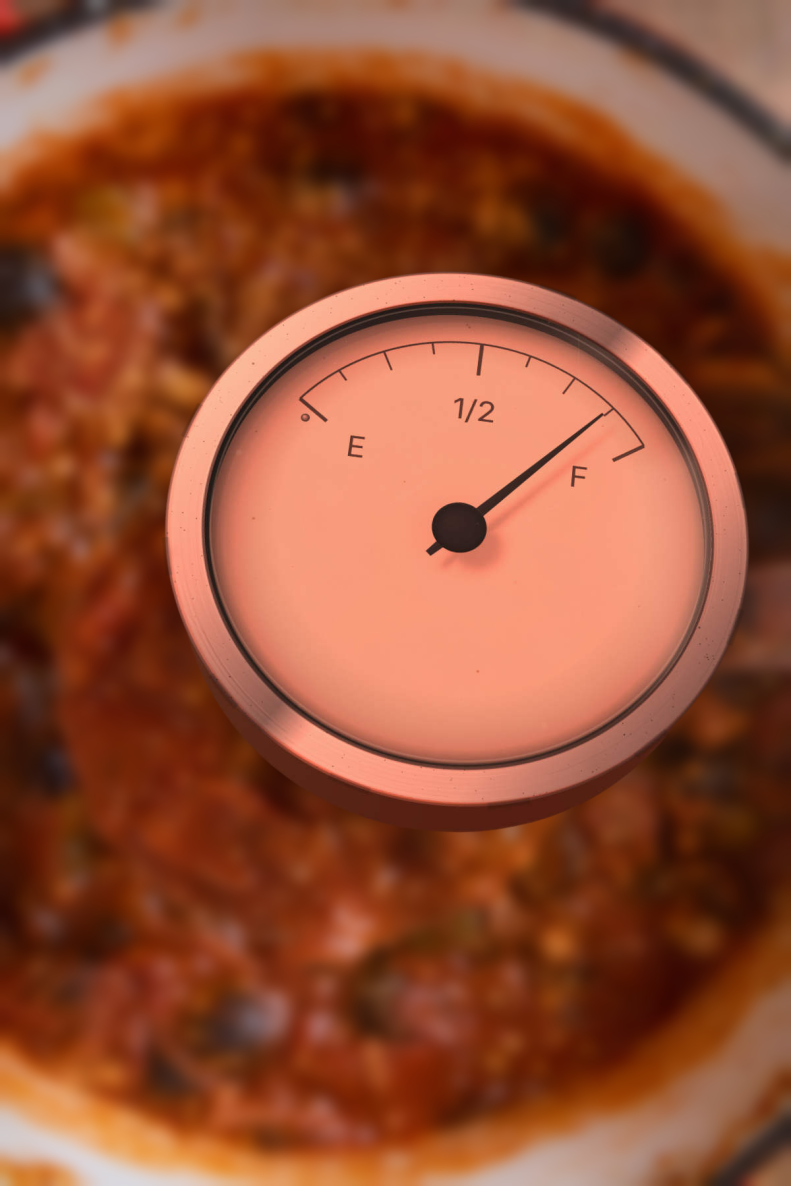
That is value=0.875
